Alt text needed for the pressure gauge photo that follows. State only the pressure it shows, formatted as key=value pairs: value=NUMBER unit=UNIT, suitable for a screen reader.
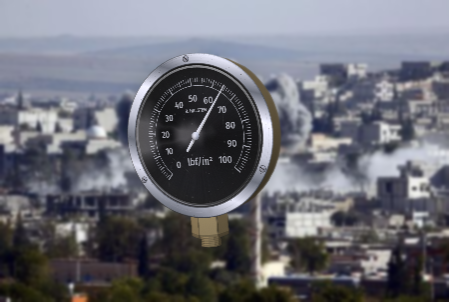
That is value=65 unit=psi
